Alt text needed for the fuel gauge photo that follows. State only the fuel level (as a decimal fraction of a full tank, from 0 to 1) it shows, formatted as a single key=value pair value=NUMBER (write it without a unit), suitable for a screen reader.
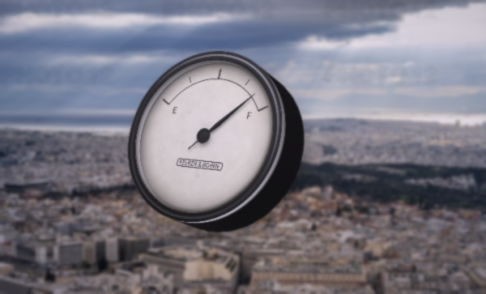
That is value=0.875
